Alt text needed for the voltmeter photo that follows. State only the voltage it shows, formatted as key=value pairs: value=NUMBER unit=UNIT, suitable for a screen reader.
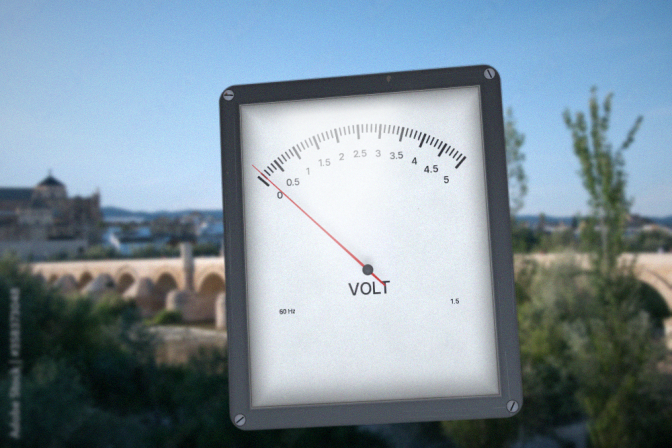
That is value=0.1 unit=V
